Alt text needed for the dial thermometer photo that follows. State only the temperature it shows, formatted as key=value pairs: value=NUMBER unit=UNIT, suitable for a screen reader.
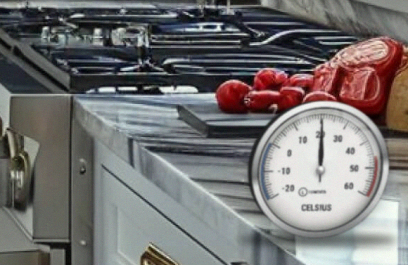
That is value=20 unit=°C
